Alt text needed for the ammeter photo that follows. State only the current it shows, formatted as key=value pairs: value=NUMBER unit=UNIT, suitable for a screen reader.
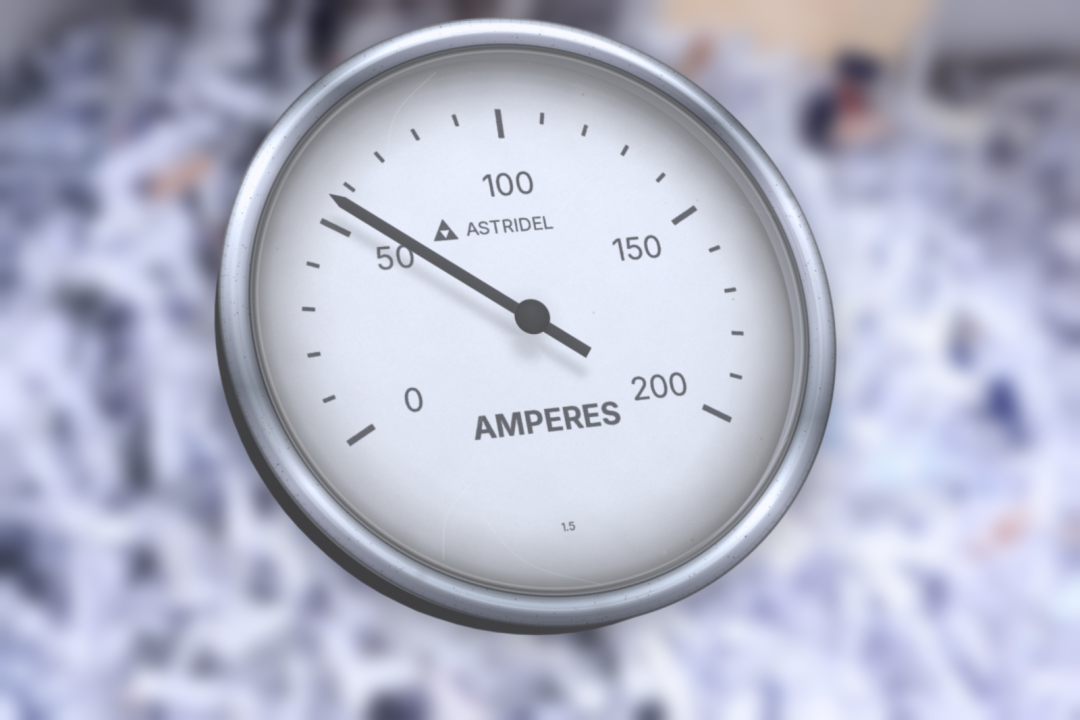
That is value=55 unit=A
